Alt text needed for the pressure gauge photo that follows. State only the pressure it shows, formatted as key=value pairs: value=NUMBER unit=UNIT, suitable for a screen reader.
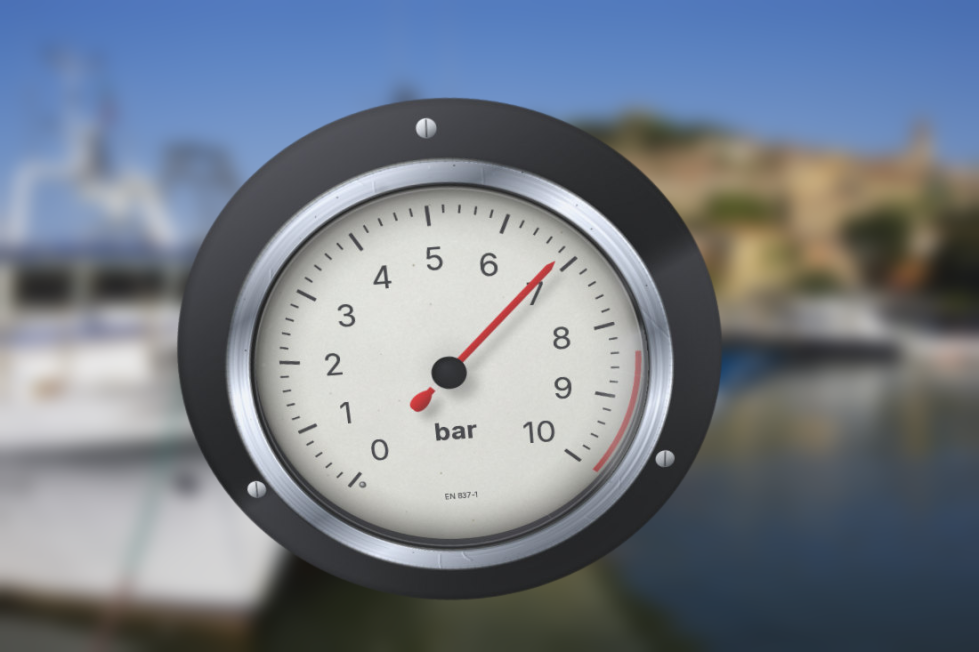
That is value=6.8 unit=bar
